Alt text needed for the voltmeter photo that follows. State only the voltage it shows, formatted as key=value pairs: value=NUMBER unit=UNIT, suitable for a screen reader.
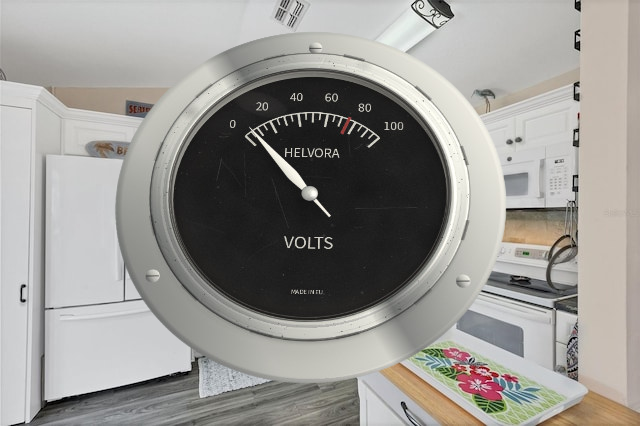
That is value=5 unit=V
